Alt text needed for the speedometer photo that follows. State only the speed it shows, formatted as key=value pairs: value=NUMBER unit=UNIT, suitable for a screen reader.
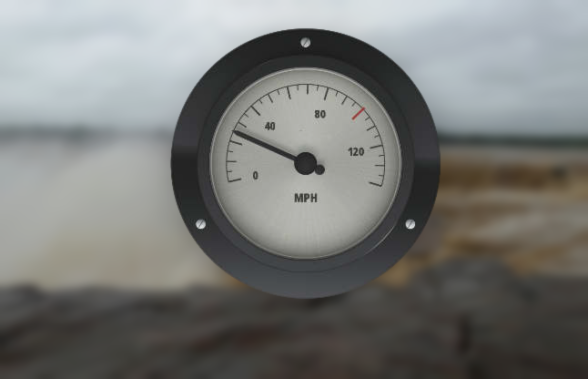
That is value=25 unit=mph
